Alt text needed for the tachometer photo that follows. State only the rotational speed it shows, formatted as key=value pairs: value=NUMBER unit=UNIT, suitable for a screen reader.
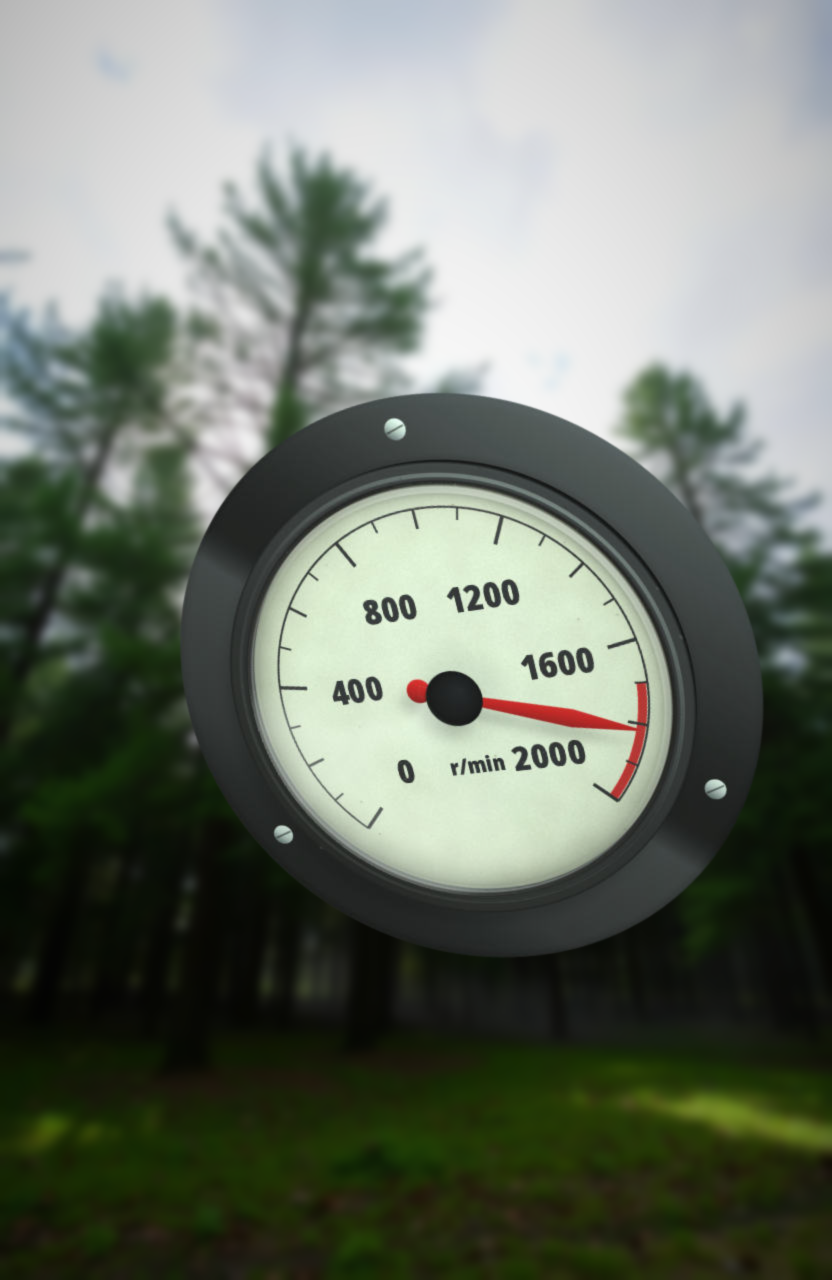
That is value=1800 unit=rpm
